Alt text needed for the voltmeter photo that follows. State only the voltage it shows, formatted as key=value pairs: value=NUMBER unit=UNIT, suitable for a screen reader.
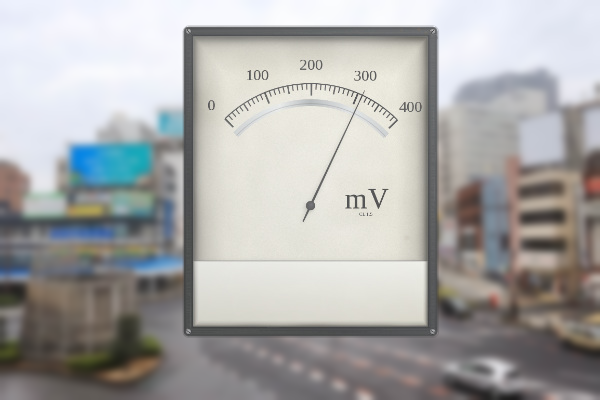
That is value=310 unit=mV
